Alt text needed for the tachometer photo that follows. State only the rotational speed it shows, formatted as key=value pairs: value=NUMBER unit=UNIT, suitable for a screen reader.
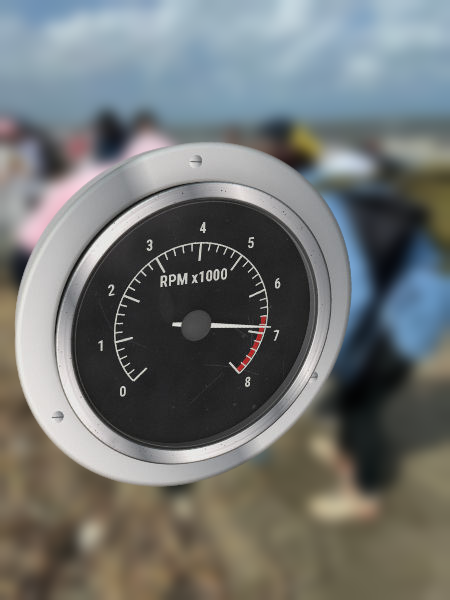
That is value=6800 unit=rpm
